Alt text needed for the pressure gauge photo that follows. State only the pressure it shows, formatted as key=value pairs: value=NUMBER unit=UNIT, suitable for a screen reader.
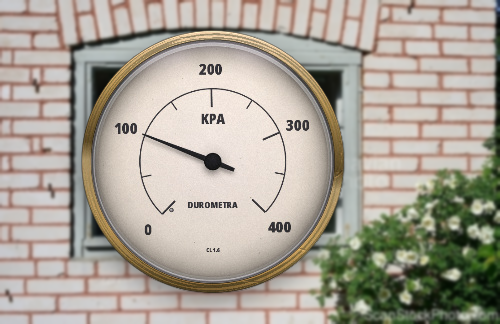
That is value=100 unit=kPa
